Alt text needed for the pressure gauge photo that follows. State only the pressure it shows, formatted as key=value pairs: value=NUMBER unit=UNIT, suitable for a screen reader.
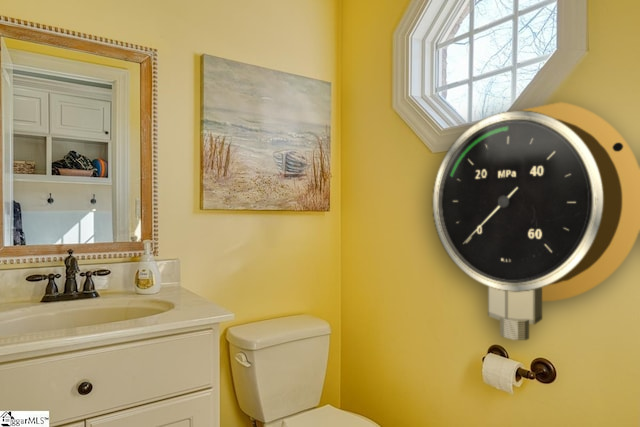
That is value=0 unit=MPa
